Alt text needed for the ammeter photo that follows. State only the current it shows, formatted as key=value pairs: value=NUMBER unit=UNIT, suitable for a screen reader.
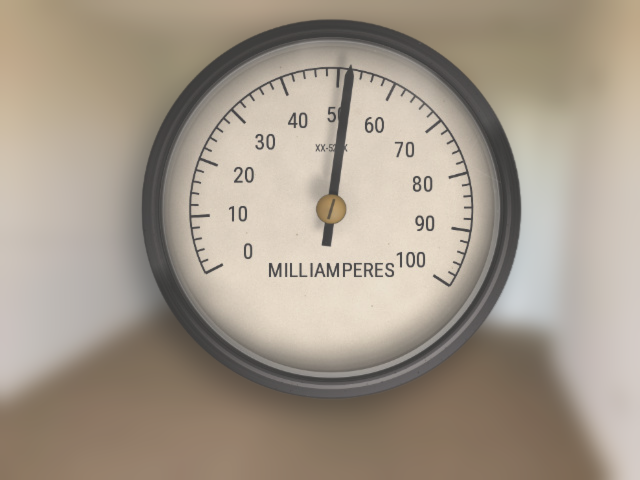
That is value=52 unit=mA
